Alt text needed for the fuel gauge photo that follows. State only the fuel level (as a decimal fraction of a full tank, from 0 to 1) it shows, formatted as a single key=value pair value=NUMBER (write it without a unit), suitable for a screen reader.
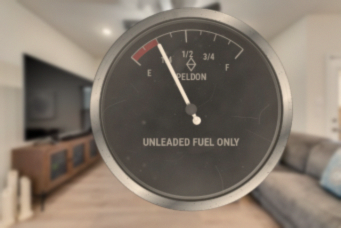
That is value=0.25
